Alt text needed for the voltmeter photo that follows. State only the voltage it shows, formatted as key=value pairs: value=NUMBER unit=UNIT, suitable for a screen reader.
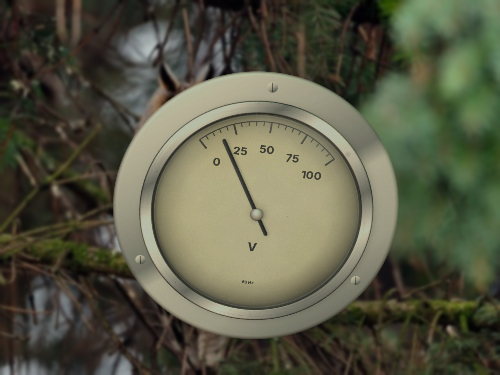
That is value=15 unit=V
